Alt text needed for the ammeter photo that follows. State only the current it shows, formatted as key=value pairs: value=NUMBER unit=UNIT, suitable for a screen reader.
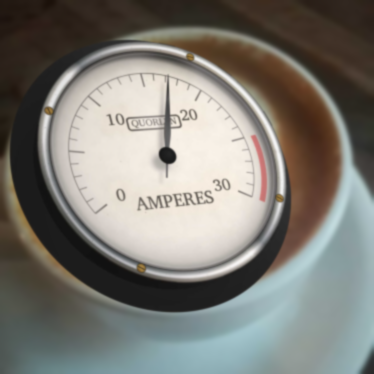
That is value=17 unit=A
